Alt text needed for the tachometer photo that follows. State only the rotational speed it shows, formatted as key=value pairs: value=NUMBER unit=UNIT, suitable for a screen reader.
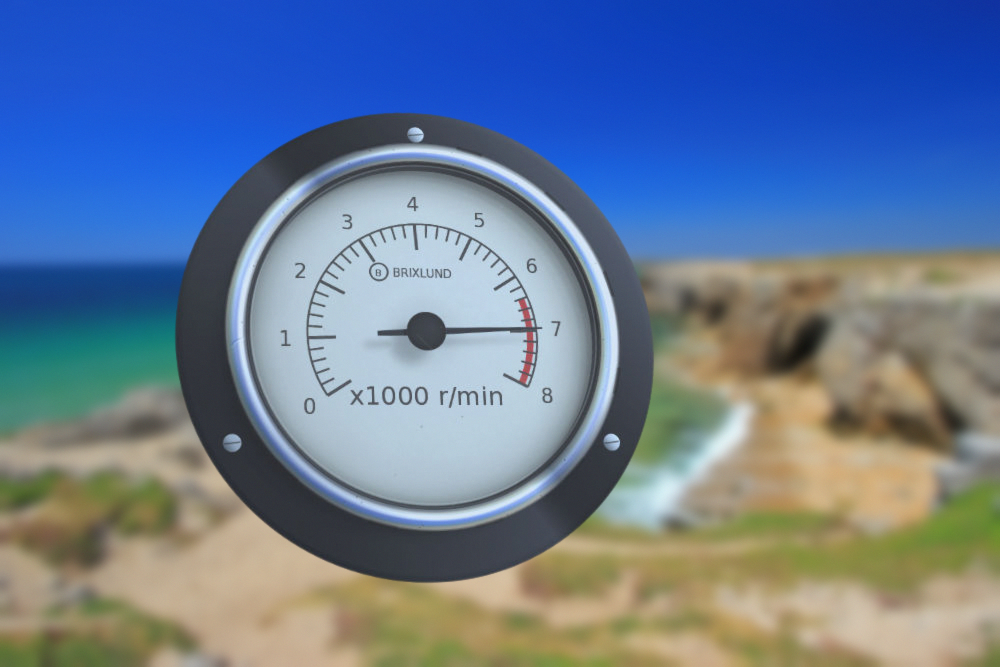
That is value=7000 unit=rpm
